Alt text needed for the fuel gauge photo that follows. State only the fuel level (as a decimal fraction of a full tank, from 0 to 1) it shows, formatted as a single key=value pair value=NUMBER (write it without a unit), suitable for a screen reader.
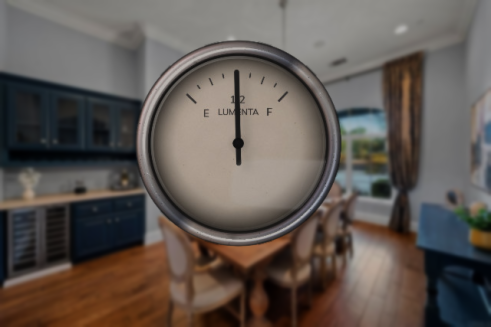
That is value=0.5
